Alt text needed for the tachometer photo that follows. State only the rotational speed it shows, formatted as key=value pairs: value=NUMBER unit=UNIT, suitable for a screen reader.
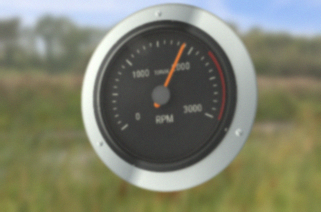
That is value=1900 unit=rpm
